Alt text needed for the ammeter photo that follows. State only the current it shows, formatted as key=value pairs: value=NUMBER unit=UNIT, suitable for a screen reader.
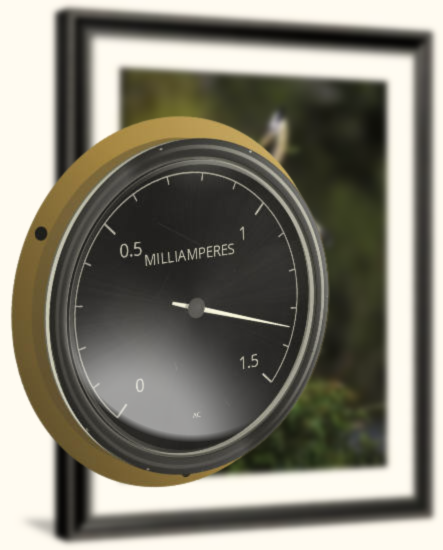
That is value=1.35 unit=mA
